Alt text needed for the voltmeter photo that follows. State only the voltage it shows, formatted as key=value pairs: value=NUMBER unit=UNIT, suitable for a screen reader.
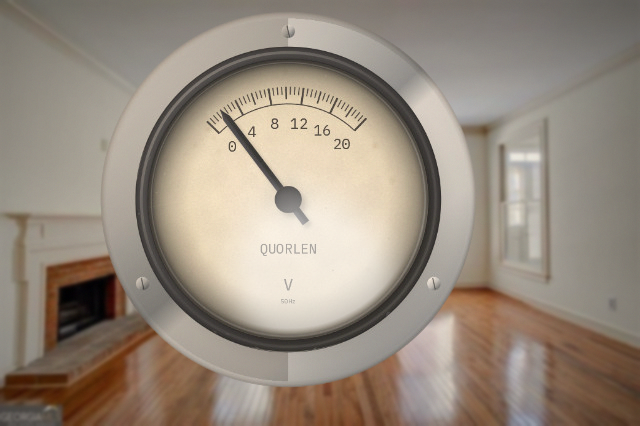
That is value=2 unit=V
